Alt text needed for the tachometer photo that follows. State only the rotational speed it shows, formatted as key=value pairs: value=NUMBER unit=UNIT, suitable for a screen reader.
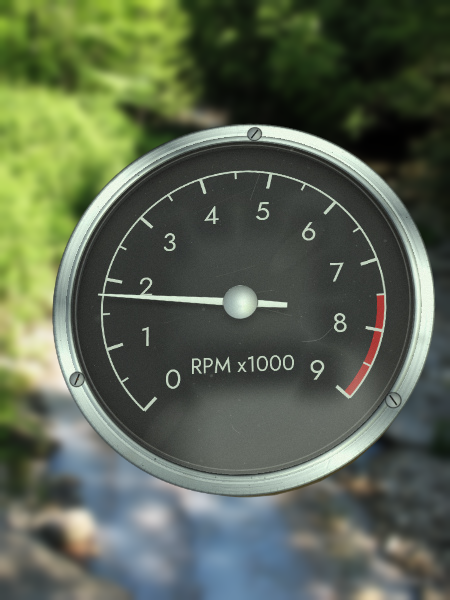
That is value=1750 unit=rpm
